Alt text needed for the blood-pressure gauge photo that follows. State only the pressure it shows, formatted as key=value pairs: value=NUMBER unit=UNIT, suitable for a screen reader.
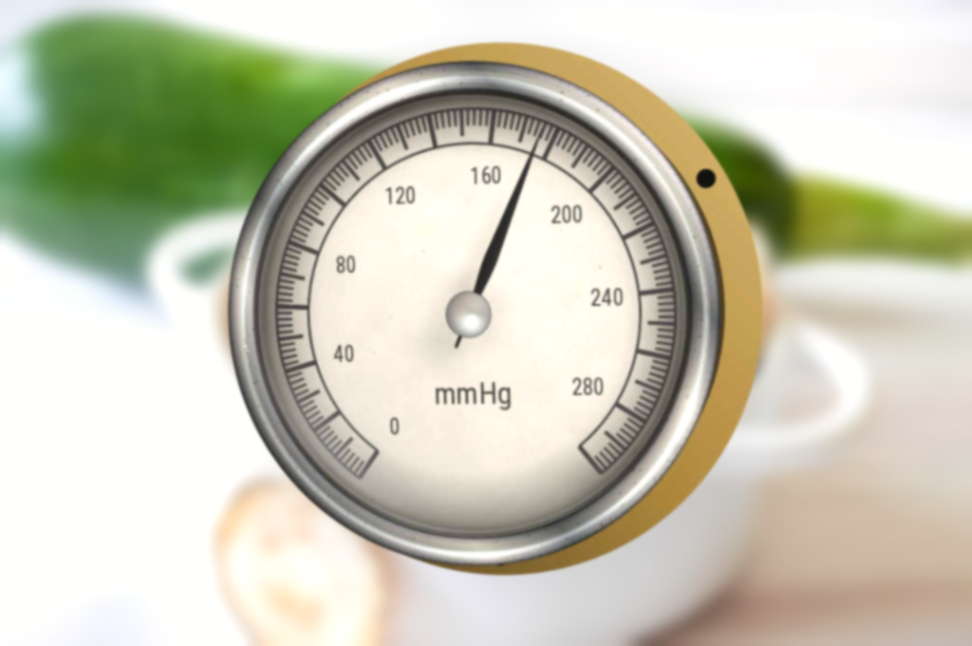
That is value=176 unit=mmHg
